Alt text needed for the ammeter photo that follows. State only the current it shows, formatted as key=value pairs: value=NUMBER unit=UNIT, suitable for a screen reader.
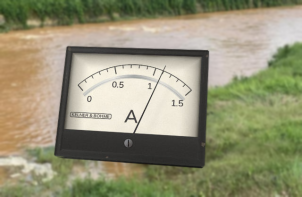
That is value=1.1 unit=A
